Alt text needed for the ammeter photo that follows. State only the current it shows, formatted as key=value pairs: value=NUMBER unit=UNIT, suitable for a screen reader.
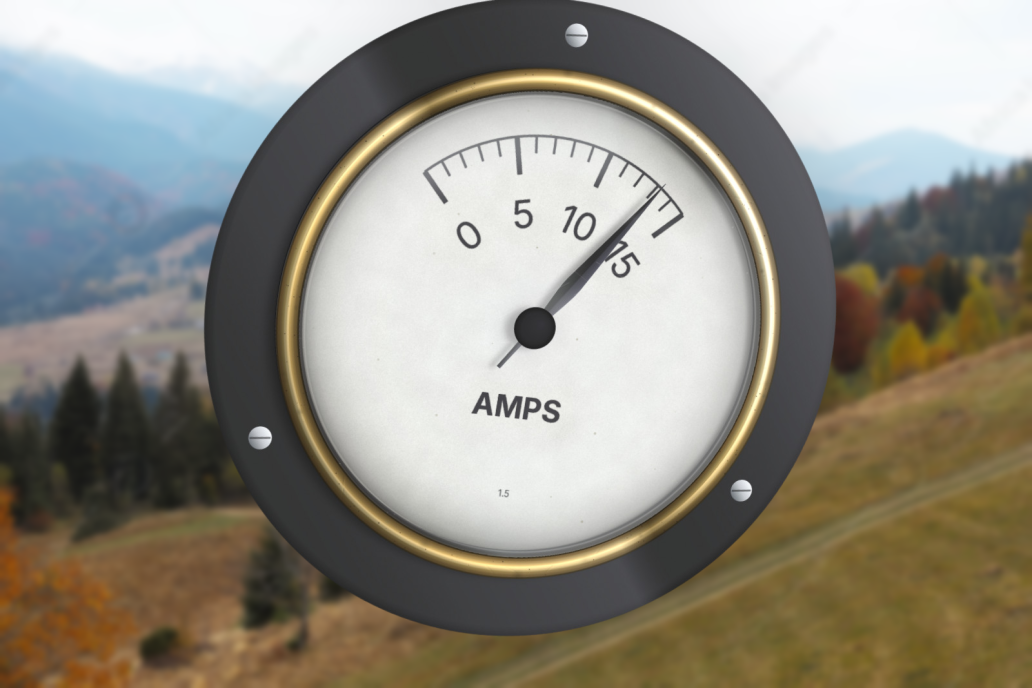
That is value=13 unit=A
